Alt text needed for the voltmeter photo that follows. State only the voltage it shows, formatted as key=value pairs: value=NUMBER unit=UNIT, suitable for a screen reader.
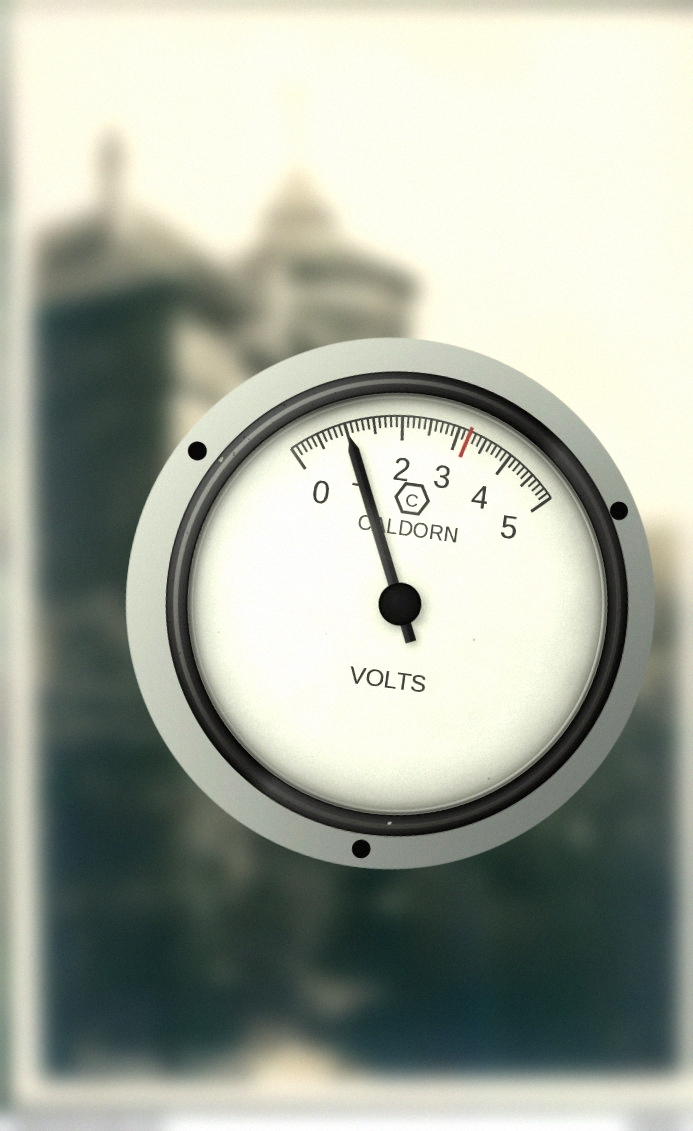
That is value=1 unit=V
